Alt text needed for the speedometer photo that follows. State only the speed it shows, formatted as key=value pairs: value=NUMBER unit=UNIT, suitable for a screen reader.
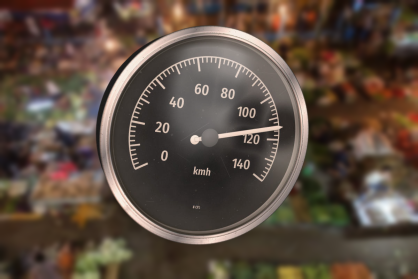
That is value=114 unit=km/h
